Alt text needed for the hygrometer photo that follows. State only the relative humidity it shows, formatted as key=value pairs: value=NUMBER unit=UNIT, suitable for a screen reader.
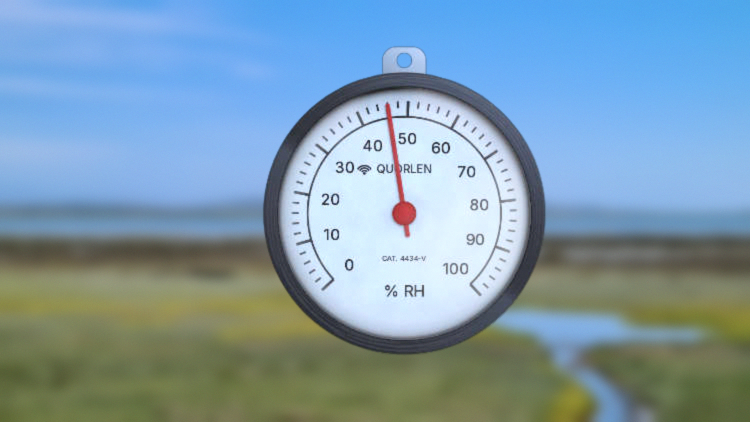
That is value=46 unit=%
